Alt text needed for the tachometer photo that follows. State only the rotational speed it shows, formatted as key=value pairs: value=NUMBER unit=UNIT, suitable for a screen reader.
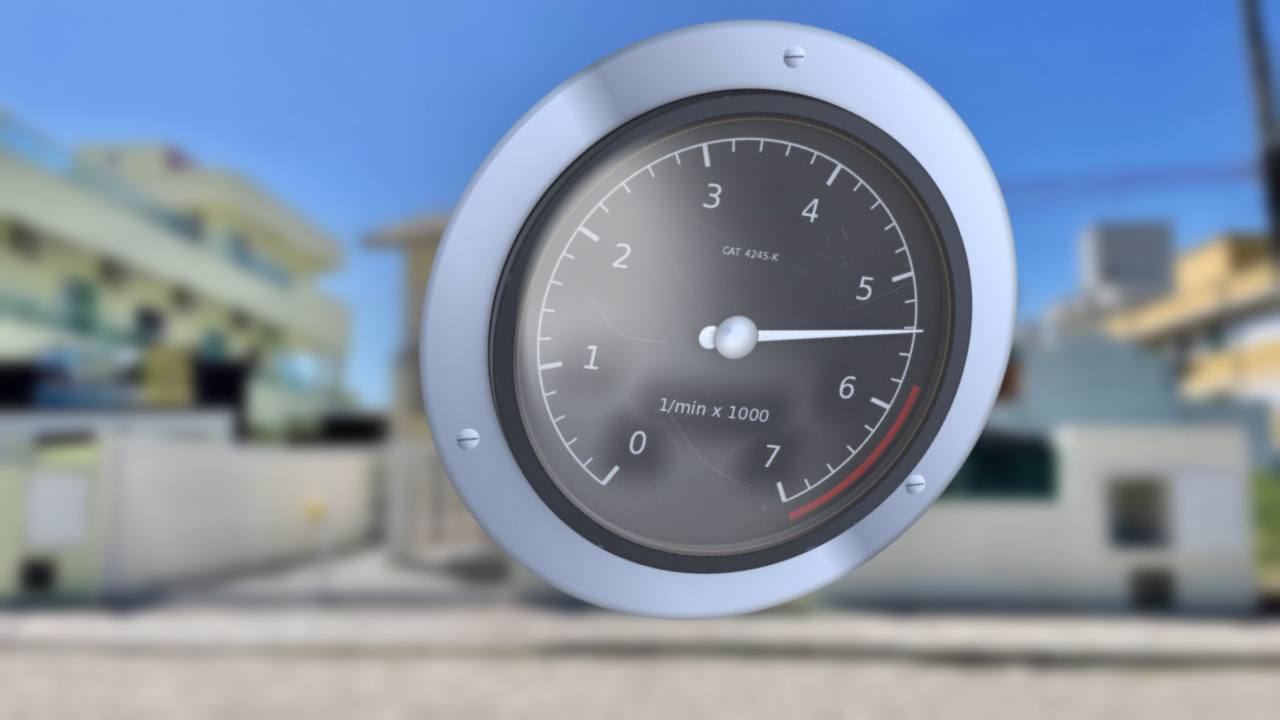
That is value=5400 unit=rpm
